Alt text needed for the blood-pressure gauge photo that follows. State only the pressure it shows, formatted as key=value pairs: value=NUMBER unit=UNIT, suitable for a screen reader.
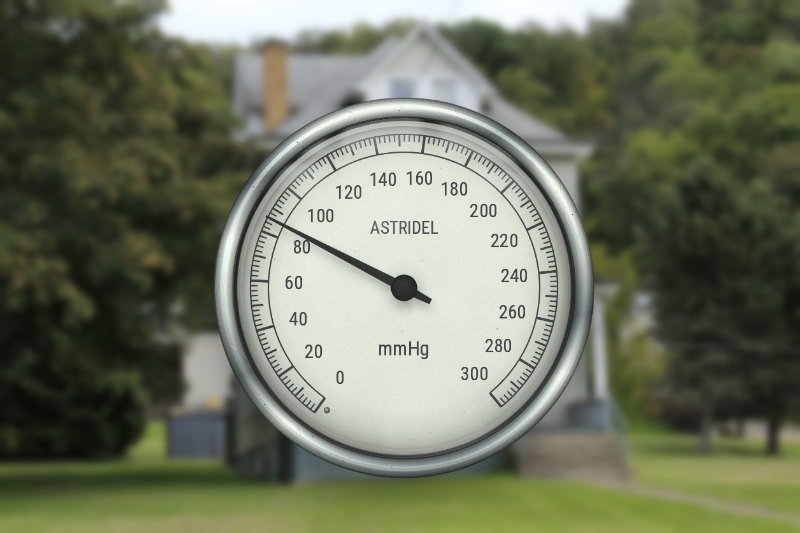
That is value=86 unit=mmHg
